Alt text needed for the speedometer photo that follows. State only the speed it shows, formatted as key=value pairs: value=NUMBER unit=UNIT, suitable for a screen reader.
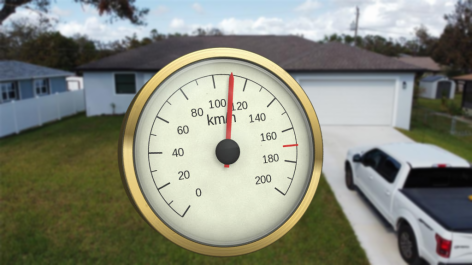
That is value=110 unit=km/h
